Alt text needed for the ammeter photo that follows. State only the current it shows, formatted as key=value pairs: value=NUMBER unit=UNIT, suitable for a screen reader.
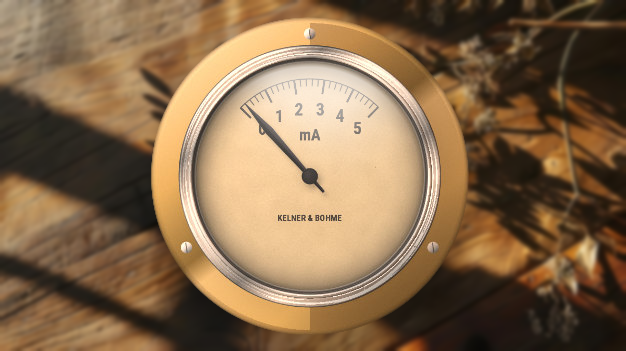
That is value=0.2 unit=mA
